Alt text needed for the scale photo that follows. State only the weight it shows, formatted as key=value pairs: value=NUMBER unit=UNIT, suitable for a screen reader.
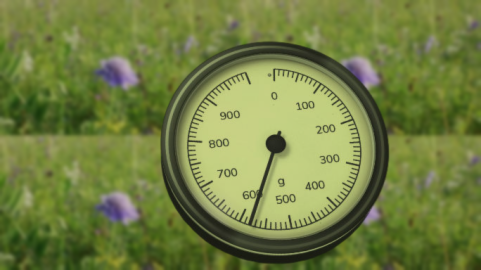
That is value=580 unit=g
